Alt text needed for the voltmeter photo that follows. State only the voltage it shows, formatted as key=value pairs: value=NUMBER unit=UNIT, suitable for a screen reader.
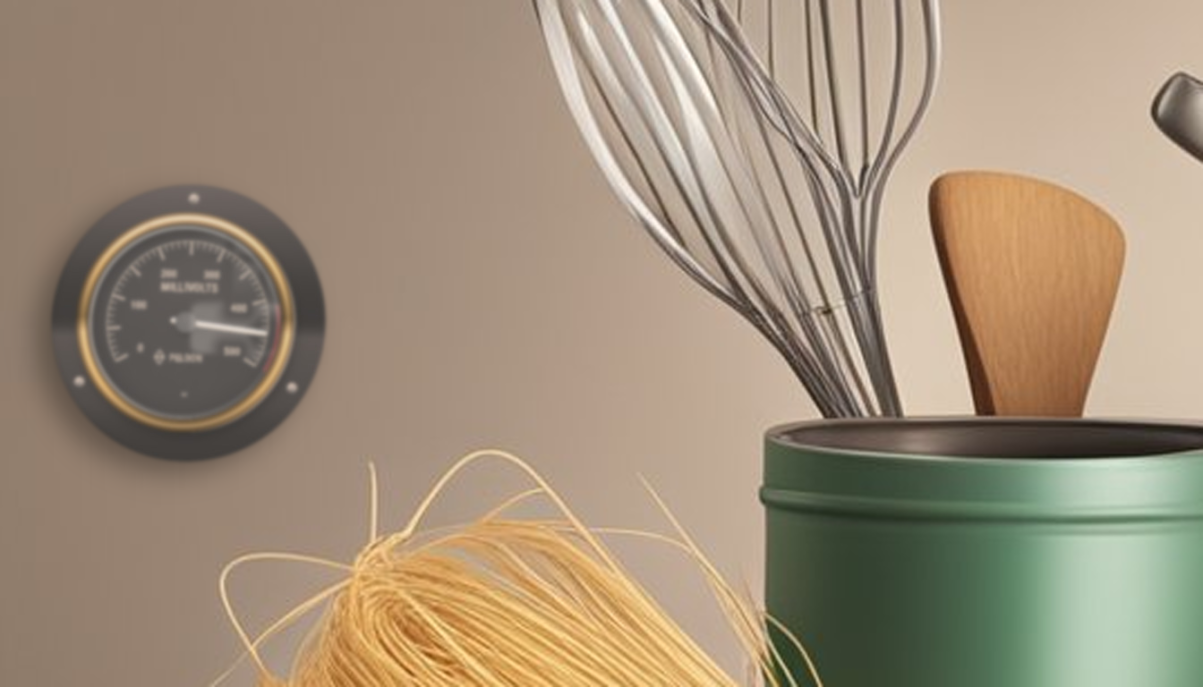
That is value=450 unit=mV
